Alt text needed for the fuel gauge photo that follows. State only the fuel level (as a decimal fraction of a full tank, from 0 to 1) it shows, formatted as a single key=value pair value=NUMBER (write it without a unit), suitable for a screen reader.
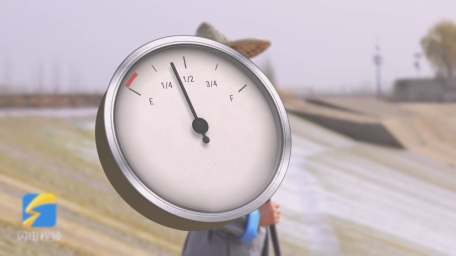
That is value=0.375
